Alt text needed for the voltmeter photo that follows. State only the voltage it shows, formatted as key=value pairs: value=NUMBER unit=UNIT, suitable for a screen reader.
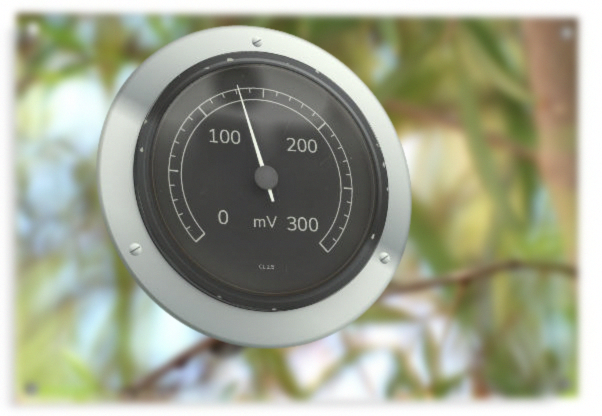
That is value=130 unit=mV
